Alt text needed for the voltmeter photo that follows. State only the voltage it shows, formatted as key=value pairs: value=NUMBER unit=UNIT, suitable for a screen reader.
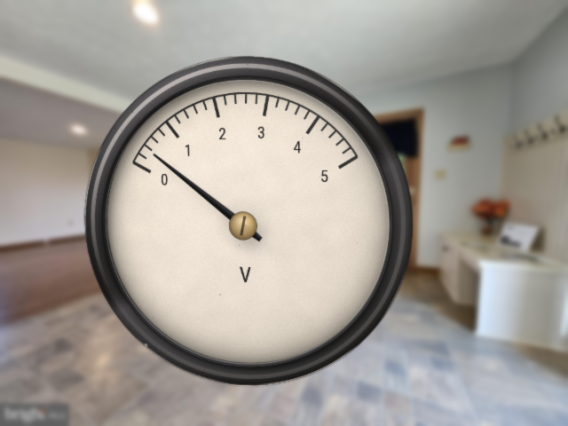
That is value=0.4 unit=V
